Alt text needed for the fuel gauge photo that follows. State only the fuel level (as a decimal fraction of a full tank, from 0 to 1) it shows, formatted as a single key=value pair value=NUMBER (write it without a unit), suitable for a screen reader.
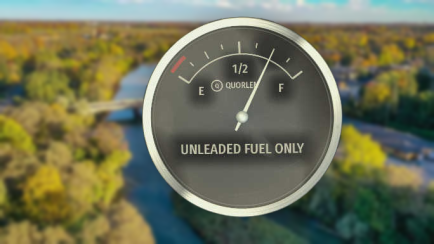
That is value=0.75
